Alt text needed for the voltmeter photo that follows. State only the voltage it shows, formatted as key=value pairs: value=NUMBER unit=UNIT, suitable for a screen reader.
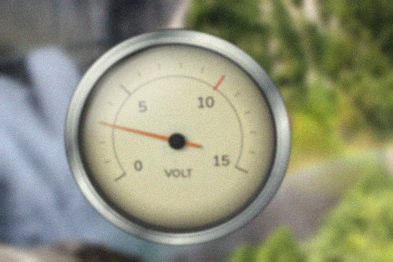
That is value=3 unit=V
